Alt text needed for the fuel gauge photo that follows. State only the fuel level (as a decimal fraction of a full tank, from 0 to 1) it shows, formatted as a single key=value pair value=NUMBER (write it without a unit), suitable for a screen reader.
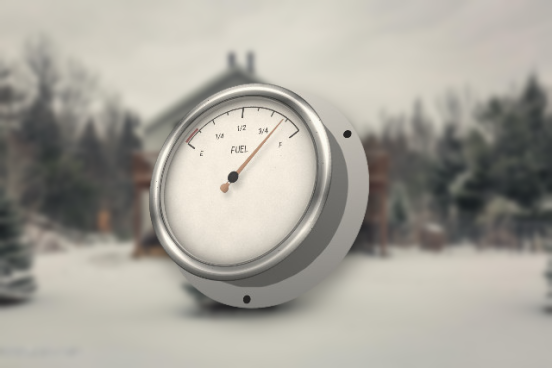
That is value=0.875
